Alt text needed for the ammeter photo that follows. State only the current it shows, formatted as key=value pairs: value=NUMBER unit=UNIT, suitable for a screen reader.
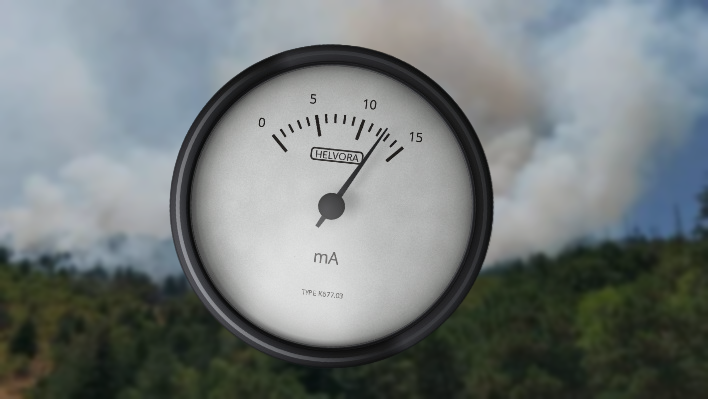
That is value=12.5 unit=mA
